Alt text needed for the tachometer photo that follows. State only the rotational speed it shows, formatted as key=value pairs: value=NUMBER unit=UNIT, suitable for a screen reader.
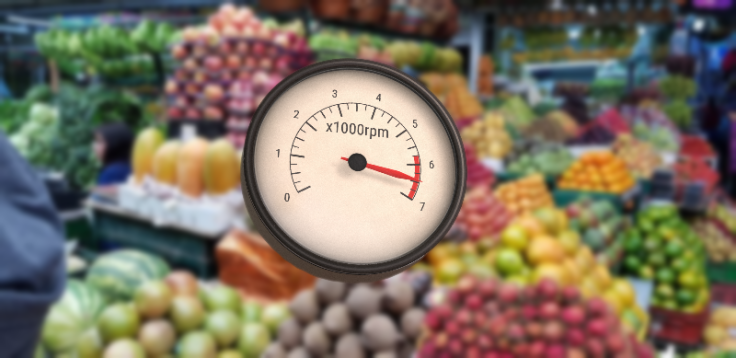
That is value=6500 unit=rpm
